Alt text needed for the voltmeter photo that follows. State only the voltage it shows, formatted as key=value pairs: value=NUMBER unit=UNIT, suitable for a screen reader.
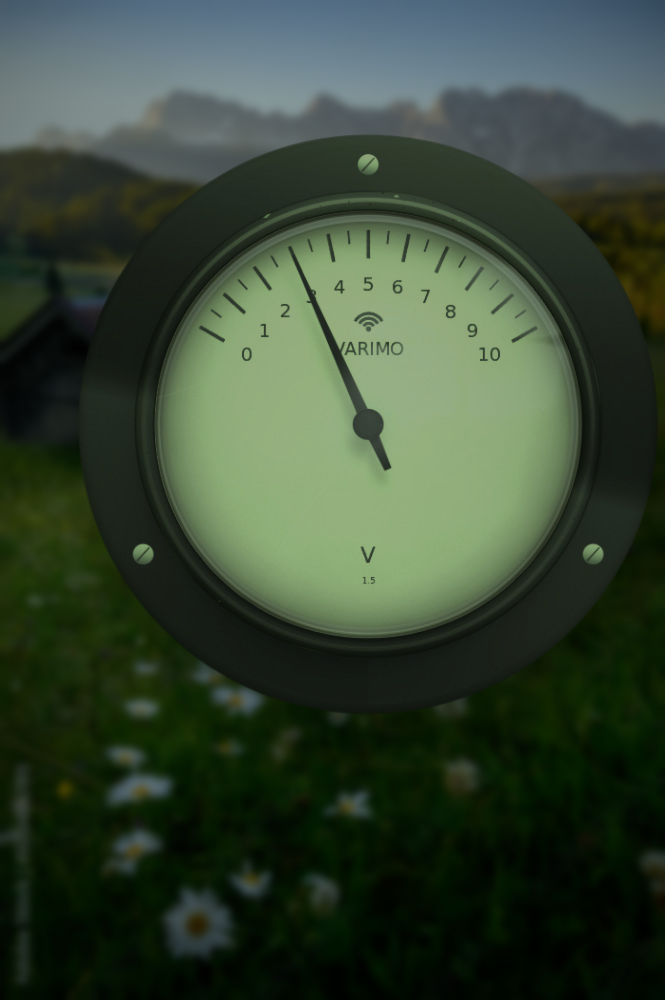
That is value=3 unit=V
